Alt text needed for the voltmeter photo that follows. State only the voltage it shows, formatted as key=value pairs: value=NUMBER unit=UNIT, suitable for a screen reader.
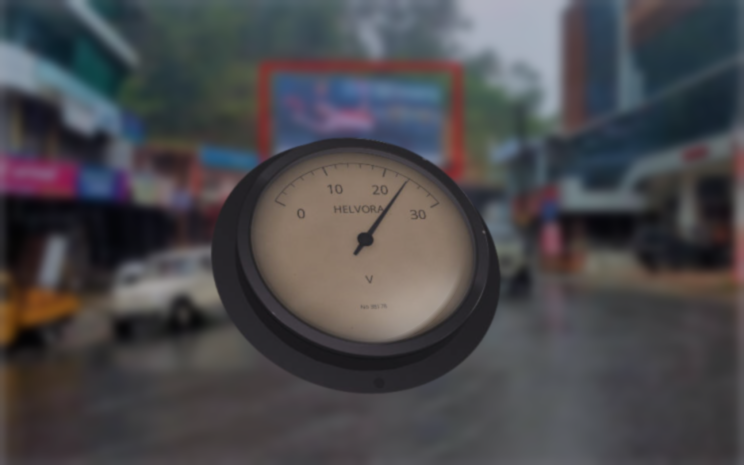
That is value=24 unit=V
